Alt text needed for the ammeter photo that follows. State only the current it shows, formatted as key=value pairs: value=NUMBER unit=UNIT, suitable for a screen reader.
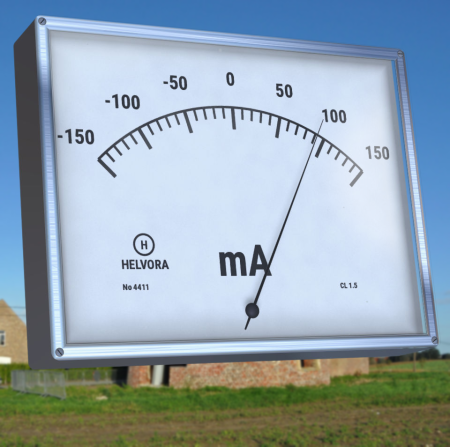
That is value=90 unit=mA
